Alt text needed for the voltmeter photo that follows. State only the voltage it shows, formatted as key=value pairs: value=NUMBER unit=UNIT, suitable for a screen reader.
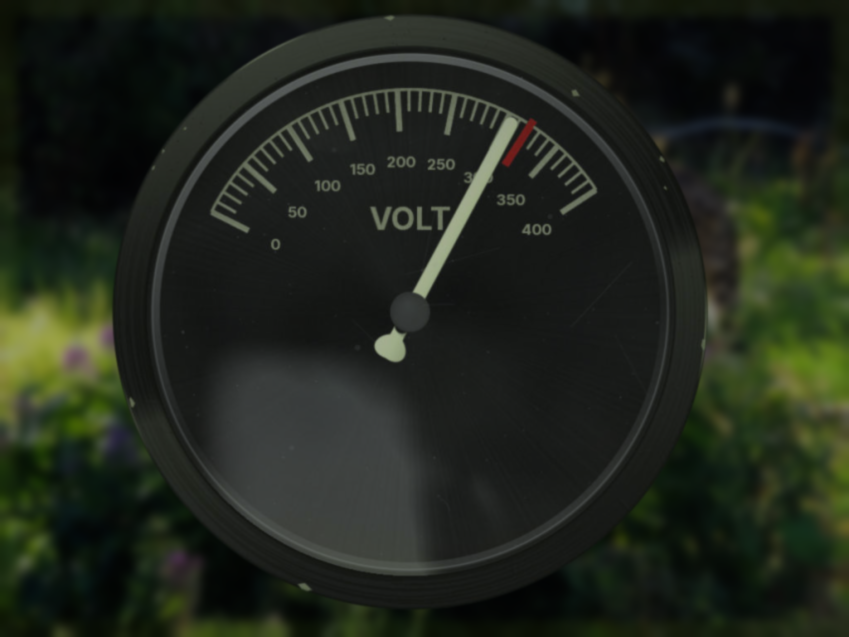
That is value=305 unit=V
